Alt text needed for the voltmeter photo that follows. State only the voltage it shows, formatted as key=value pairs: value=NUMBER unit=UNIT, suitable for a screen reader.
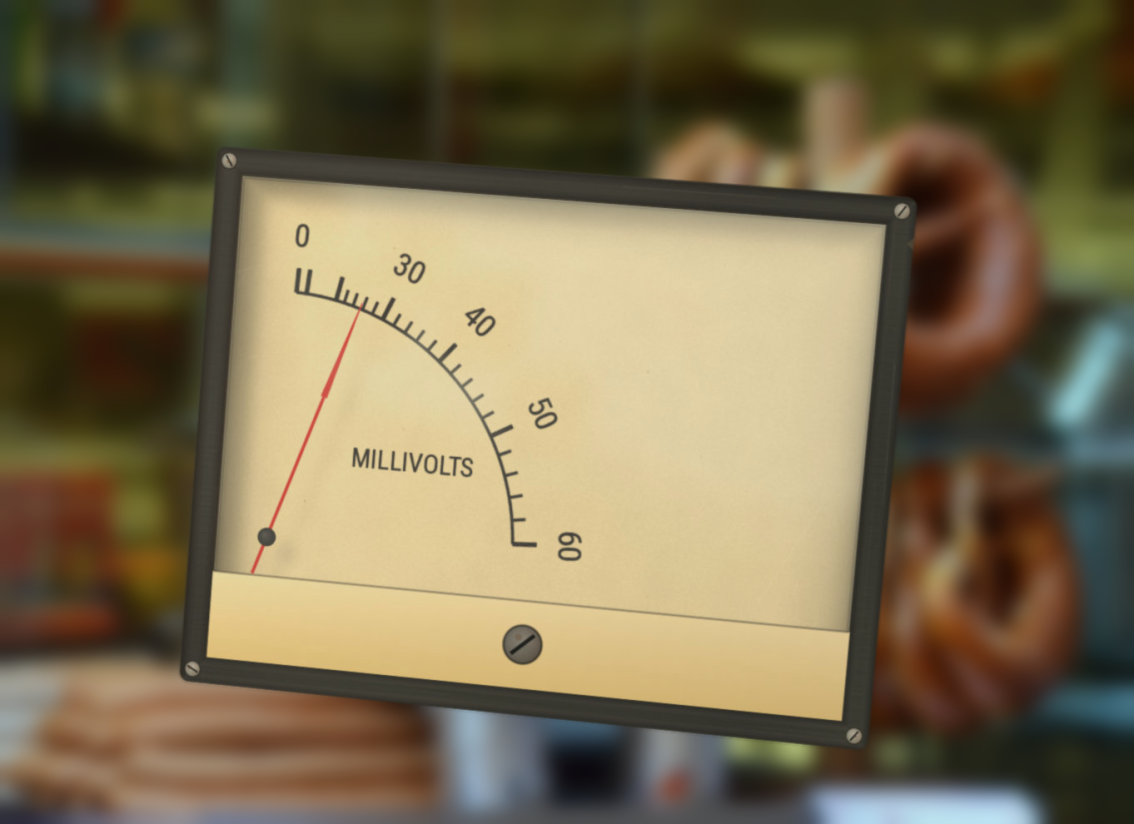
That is value=26 unit=mV
